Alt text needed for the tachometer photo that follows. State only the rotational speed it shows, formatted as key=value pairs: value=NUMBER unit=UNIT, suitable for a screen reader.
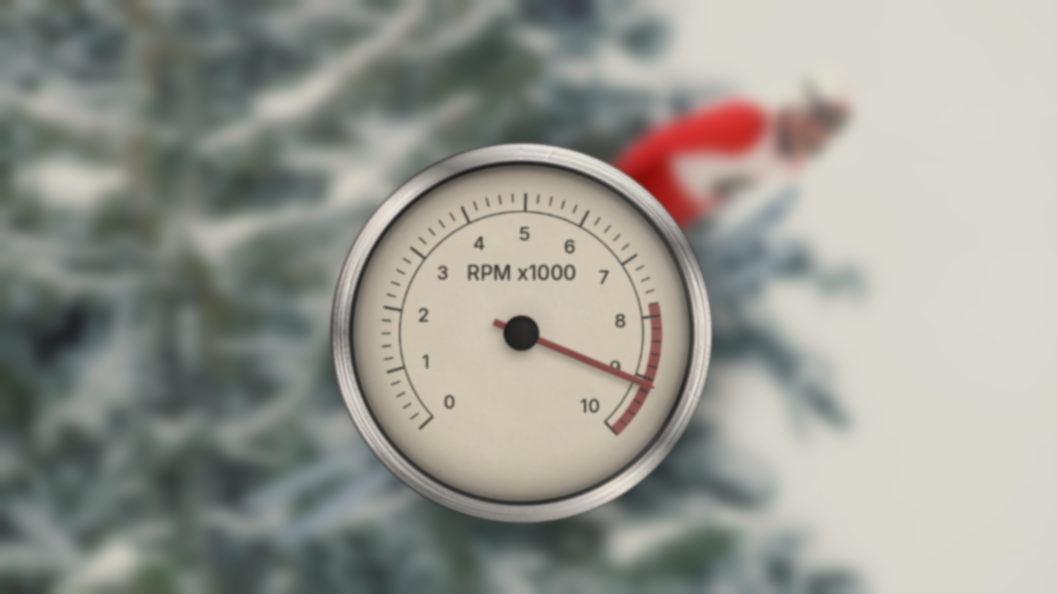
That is value=9100 unit=rpm
